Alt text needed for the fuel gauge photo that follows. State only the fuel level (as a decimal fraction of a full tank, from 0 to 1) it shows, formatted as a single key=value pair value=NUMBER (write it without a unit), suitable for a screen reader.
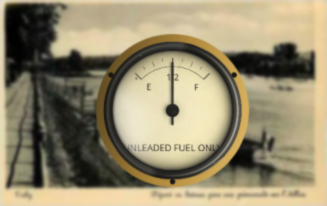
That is value=0.5
